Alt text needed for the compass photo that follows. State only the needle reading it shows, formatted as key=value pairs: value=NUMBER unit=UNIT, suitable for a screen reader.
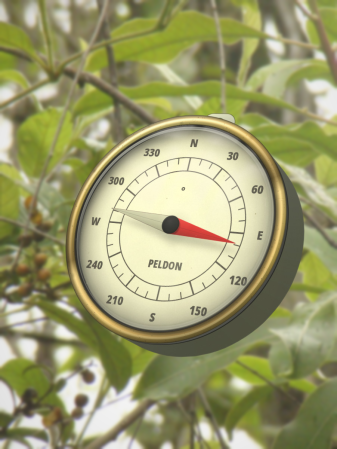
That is value=100 unit=°
